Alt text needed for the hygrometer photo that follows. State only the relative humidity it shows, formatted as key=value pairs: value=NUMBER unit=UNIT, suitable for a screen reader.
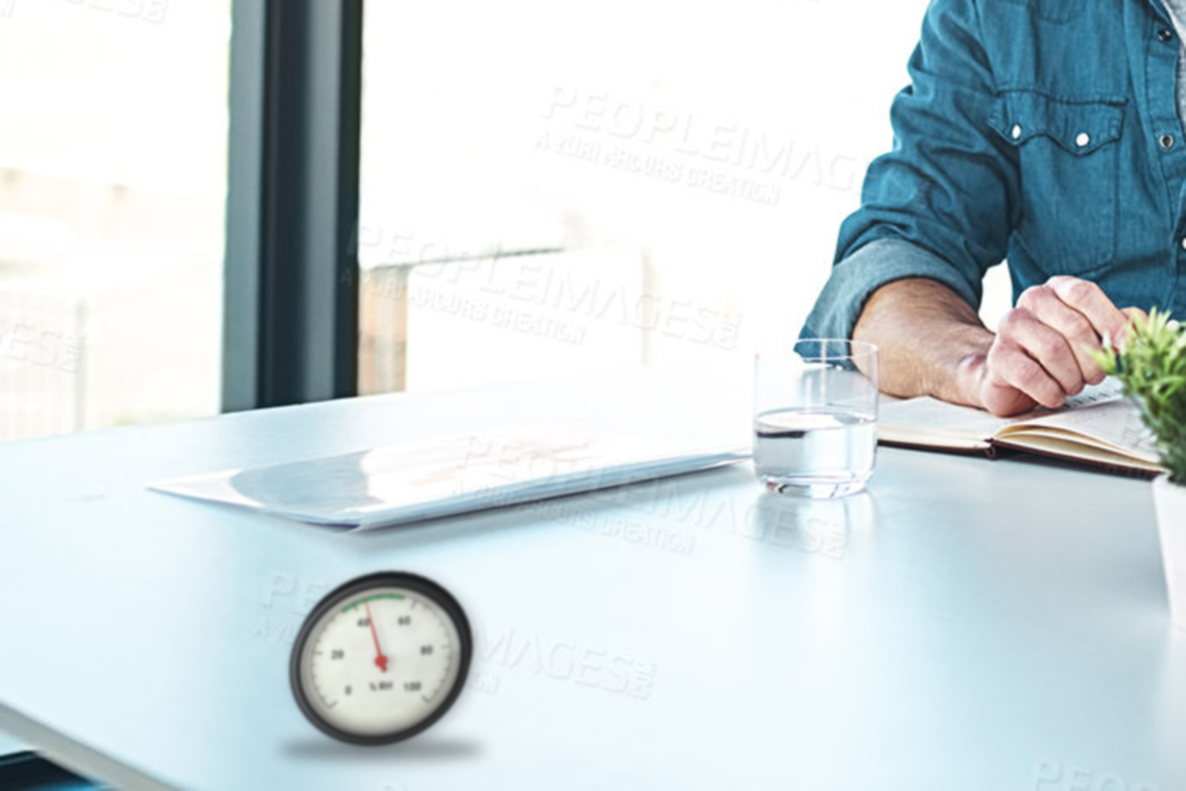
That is value=44 unit=%
